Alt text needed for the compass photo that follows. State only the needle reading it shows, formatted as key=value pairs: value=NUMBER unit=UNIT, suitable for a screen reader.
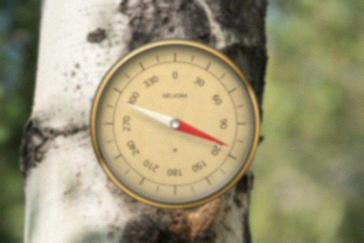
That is value=112.5 unit=°
